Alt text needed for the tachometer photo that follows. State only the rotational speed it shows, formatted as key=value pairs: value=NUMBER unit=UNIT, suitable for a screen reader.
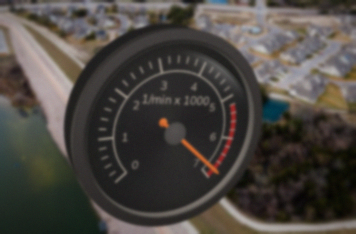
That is value=6800 unit=rpm
